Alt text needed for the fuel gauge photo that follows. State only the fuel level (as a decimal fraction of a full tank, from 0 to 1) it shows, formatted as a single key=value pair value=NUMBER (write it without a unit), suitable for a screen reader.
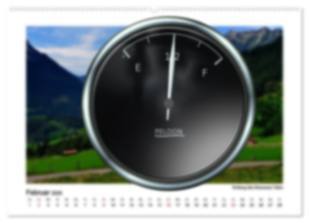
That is value=0.5
